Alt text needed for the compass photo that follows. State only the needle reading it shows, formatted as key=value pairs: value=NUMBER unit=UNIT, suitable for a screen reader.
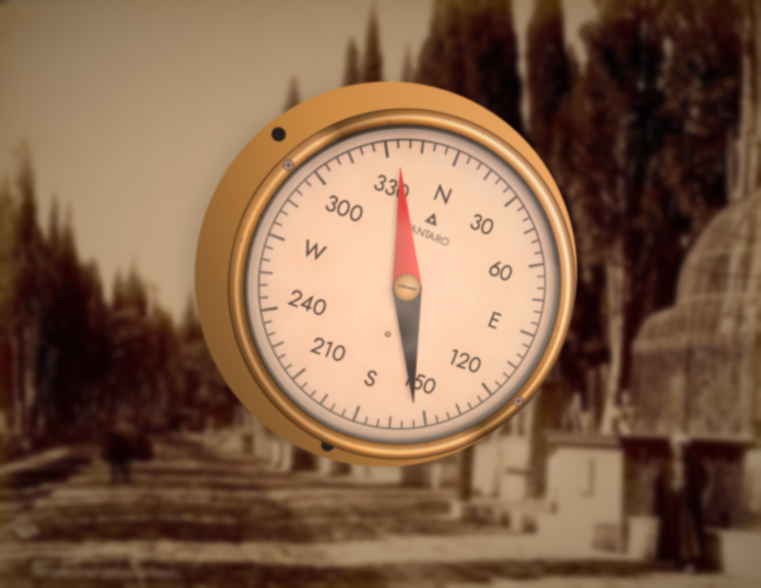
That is value=335 unit=°
